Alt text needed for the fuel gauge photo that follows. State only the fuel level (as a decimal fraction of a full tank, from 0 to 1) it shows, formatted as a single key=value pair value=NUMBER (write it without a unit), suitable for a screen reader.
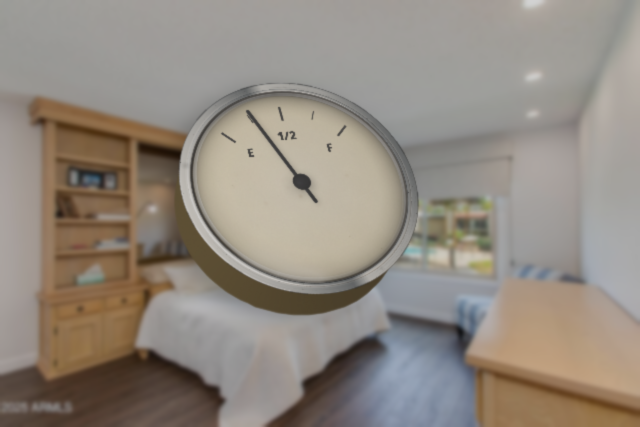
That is value=0.25
